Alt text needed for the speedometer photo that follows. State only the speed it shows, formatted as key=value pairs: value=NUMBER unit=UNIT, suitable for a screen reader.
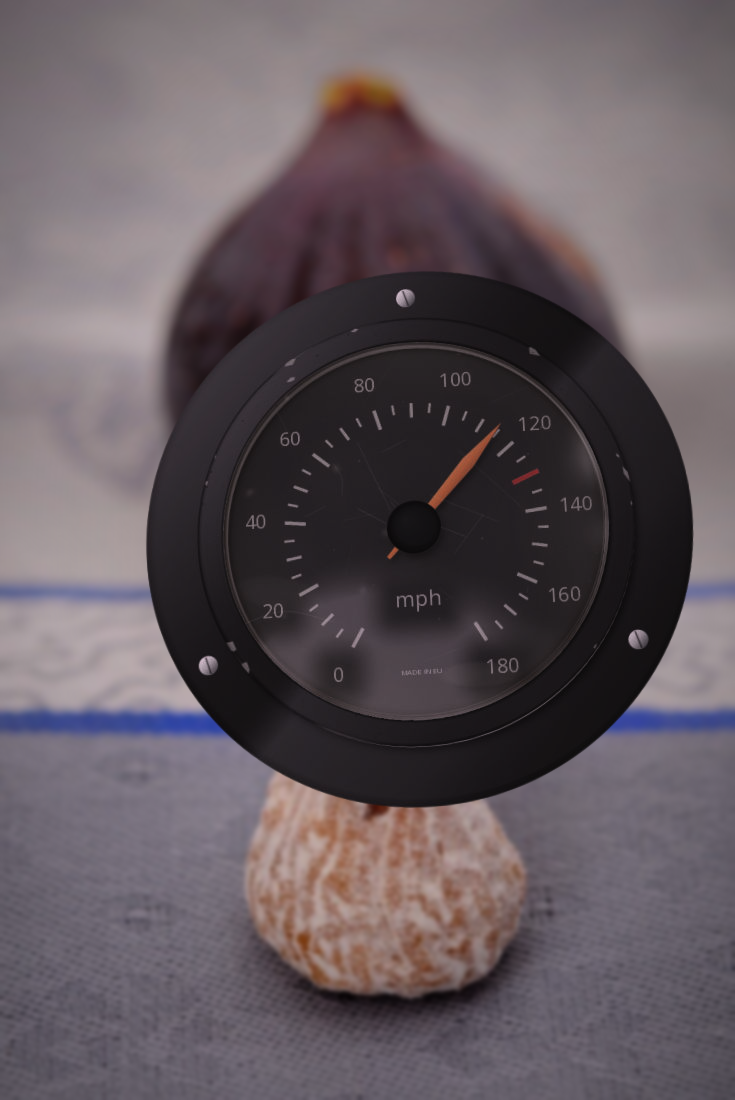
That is value=115 unit=mph
